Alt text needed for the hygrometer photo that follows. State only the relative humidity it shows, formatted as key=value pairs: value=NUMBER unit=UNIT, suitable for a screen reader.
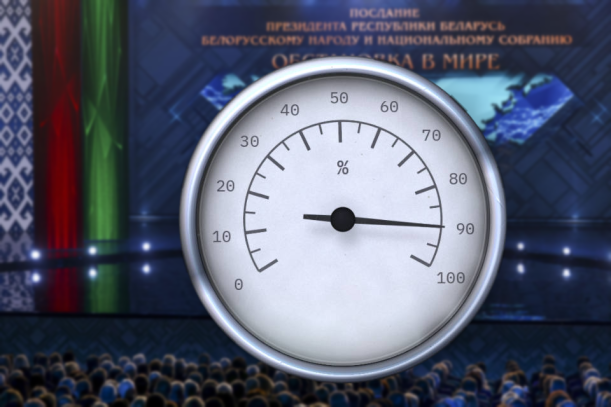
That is value=90 unit=%
